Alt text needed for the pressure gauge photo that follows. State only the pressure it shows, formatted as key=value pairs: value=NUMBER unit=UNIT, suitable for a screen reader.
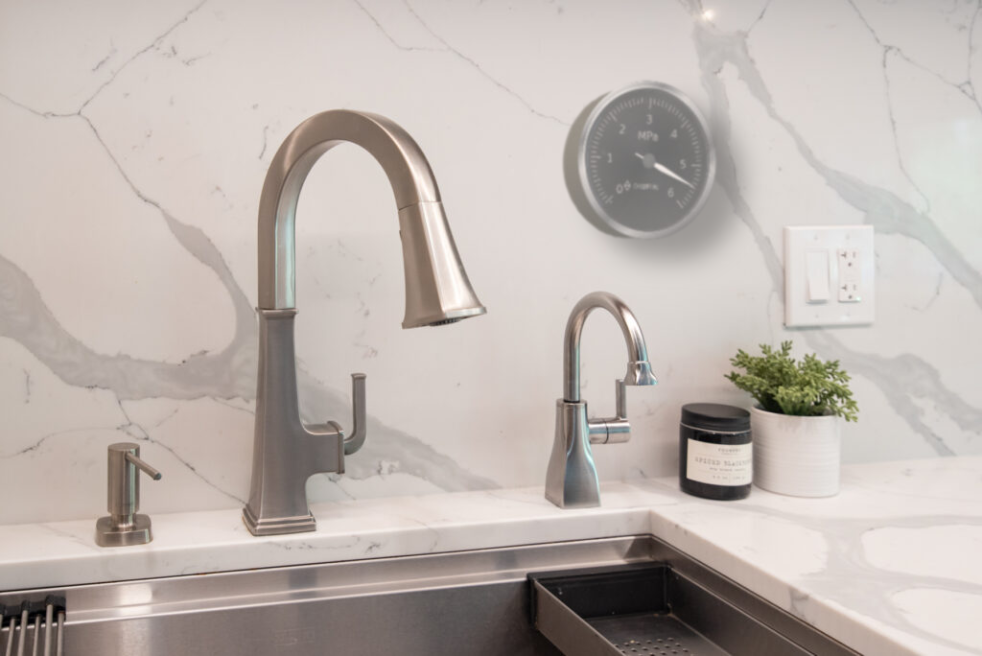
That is value=5.5 unit=MPa
